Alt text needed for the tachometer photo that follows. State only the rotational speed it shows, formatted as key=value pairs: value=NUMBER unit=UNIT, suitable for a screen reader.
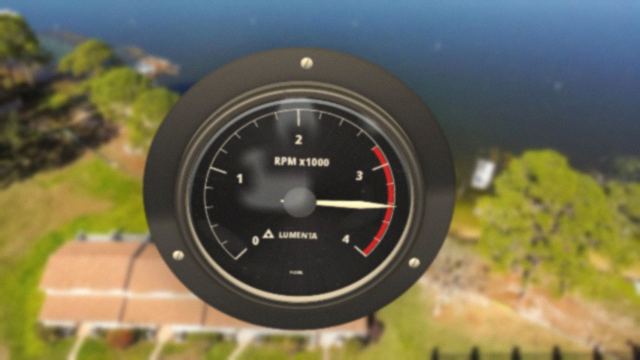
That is value=3400 unit=rpm
